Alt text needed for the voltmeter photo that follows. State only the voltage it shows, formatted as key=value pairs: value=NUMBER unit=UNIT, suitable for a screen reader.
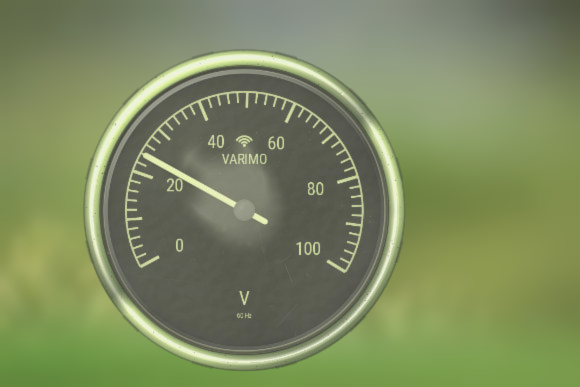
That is value=24 unit=V
